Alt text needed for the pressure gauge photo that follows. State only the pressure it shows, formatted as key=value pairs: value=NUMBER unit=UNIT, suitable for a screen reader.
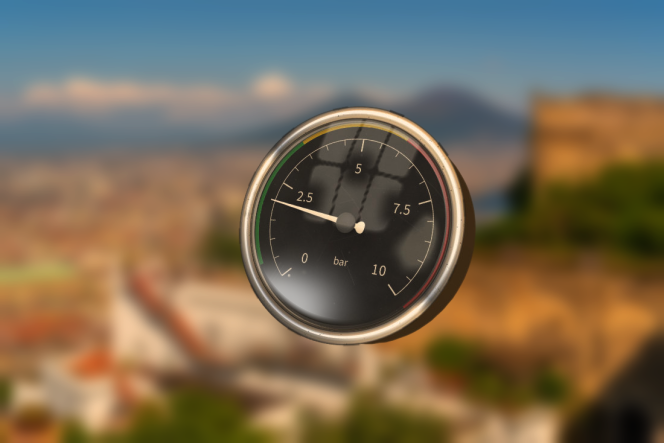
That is value=2 unit=bar
